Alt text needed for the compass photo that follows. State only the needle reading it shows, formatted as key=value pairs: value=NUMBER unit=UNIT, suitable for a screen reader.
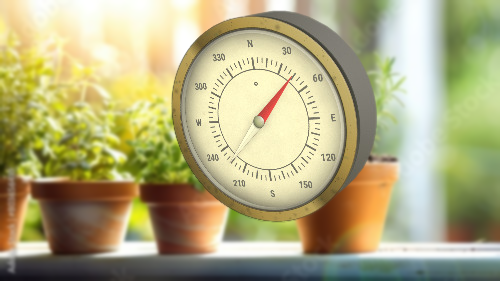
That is value=45 unit=°
